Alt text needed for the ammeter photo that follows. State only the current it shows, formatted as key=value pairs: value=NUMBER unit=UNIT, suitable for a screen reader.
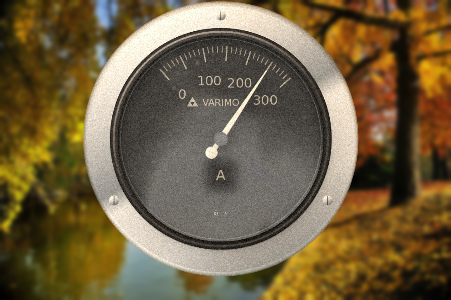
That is value=250 unit=A
